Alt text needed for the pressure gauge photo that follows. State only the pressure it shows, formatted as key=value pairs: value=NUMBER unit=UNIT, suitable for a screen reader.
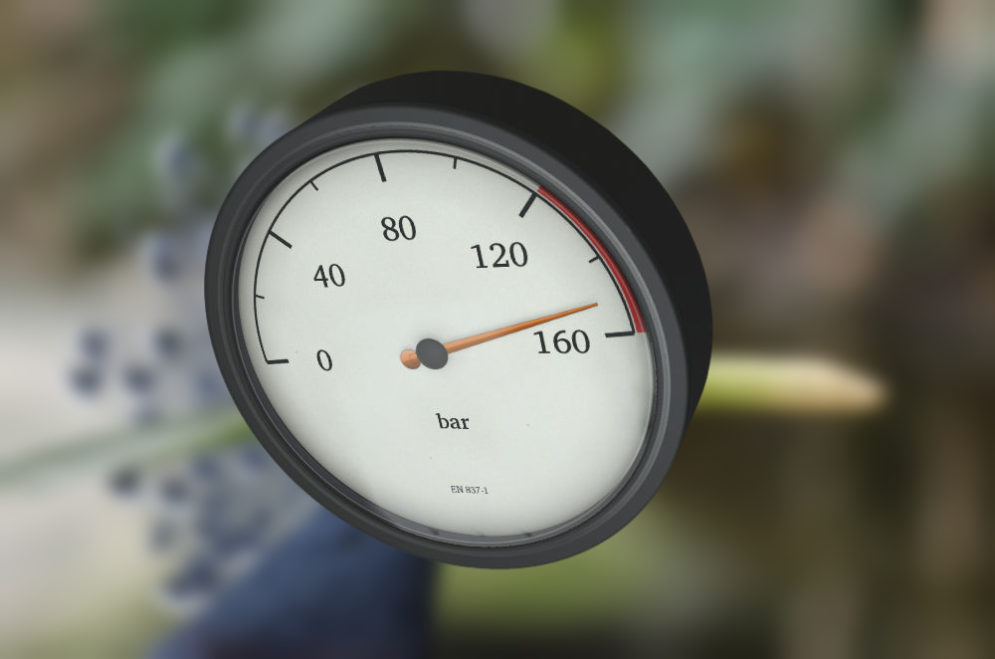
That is value=150 unit=bar
